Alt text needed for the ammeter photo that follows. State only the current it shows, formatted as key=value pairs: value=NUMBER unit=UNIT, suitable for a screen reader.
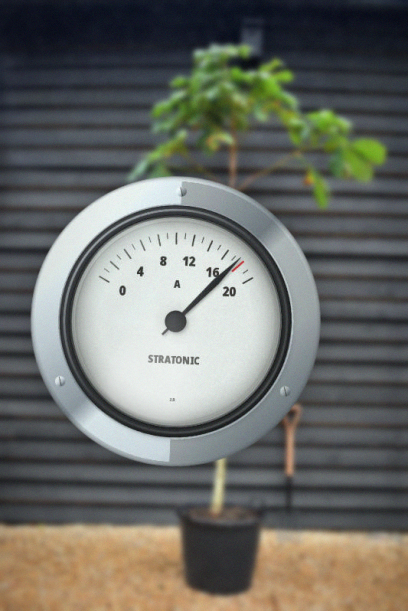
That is value=17.5 unit=A
